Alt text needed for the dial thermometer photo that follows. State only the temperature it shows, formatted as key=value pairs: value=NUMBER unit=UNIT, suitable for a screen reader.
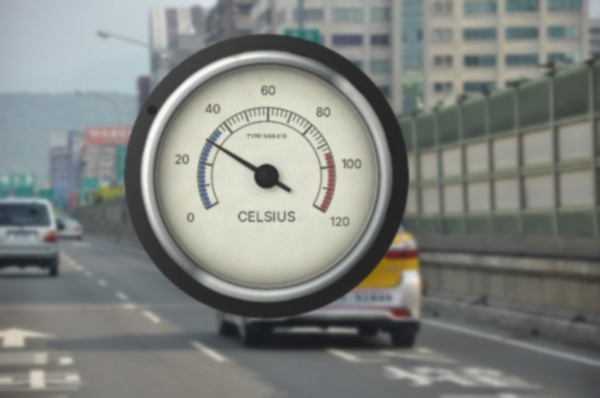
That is value=30 unit=°C
